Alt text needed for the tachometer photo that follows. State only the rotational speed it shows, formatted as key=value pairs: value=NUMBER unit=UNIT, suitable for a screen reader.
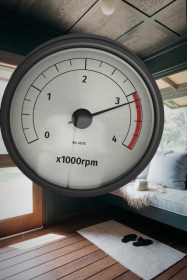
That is value=3125 unit=rpm
